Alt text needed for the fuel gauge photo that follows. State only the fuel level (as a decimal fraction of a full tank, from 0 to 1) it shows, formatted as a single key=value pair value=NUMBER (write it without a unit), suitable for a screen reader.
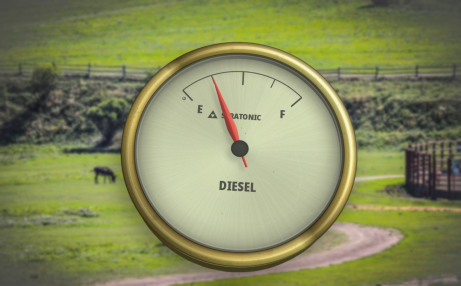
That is value=0.25
